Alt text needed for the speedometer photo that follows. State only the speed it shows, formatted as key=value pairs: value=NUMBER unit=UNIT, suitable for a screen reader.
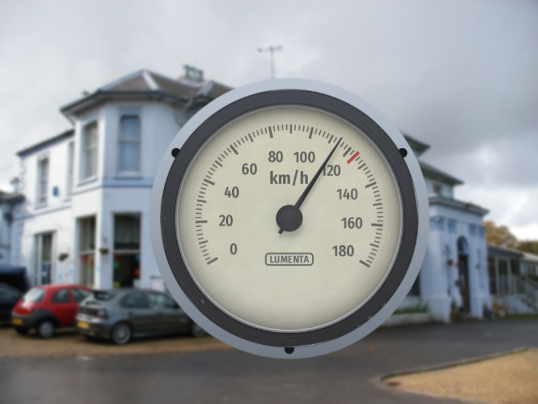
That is value=114 unit=km/h
